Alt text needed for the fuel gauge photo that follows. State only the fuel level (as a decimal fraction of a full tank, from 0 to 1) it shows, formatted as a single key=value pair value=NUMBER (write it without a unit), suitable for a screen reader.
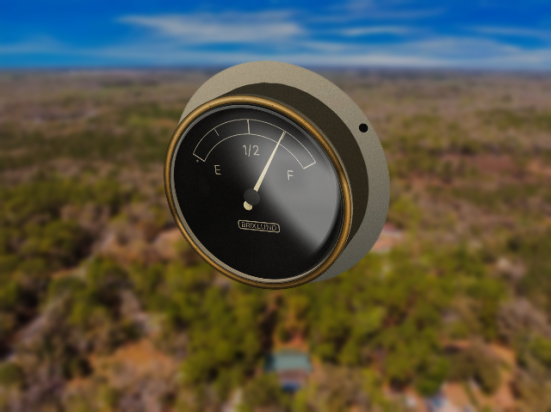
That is value=0.75
